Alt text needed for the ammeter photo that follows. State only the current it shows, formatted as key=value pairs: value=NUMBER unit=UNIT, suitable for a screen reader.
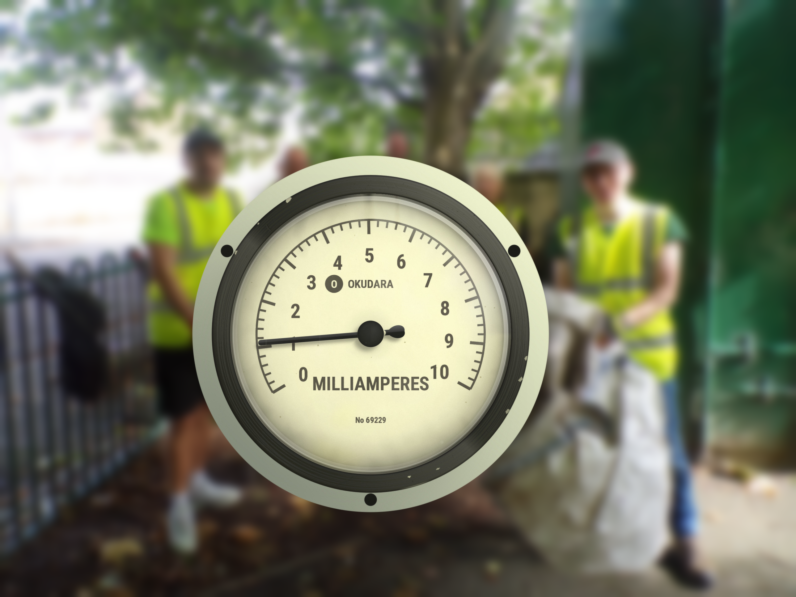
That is value=1.1 unit=mA
